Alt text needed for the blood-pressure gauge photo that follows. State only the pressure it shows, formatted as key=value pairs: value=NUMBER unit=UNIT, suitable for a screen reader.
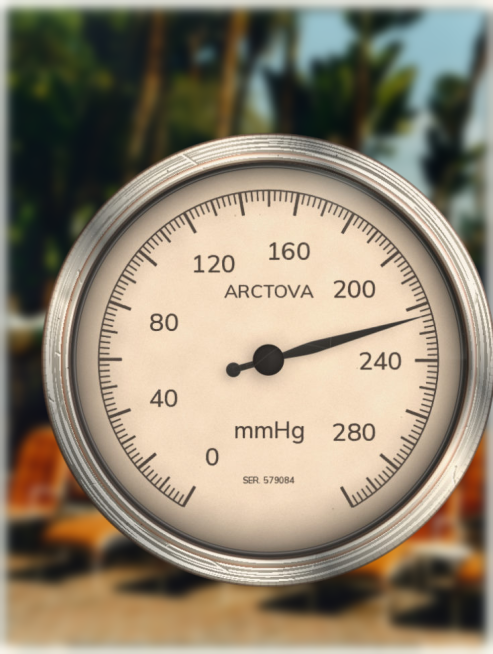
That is value=224 unit=mmHg
